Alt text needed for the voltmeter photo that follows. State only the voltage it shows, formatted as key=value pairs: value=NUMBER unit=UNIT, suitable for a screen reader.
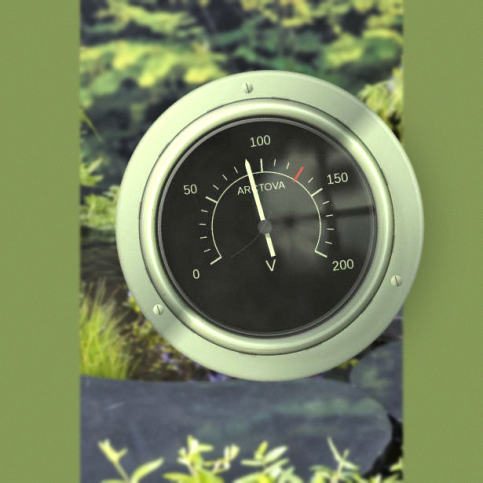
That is value=90 unit=V
